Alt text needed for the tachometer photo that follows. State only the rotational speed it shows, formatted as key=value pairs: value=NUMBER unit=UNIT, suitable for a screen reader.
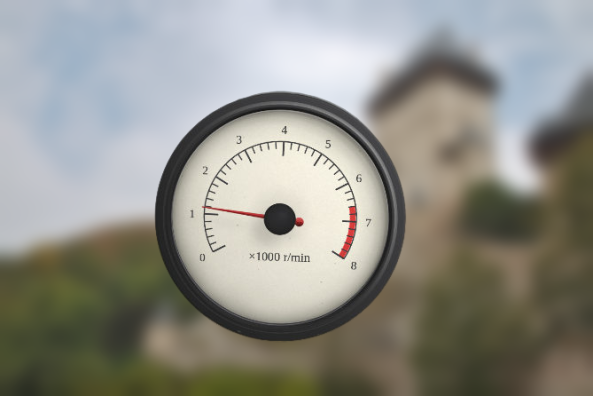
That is value=1200 unit=rpm
